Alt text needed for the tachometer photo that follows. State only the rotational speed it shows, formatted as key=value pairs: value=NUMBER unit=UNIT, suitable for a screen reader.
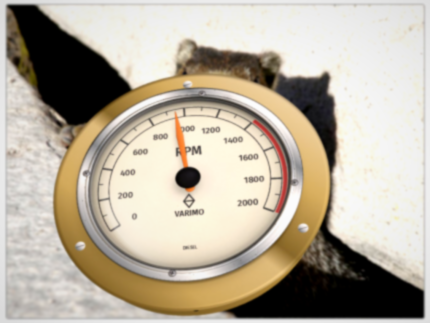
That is value=950 unit=rpm
